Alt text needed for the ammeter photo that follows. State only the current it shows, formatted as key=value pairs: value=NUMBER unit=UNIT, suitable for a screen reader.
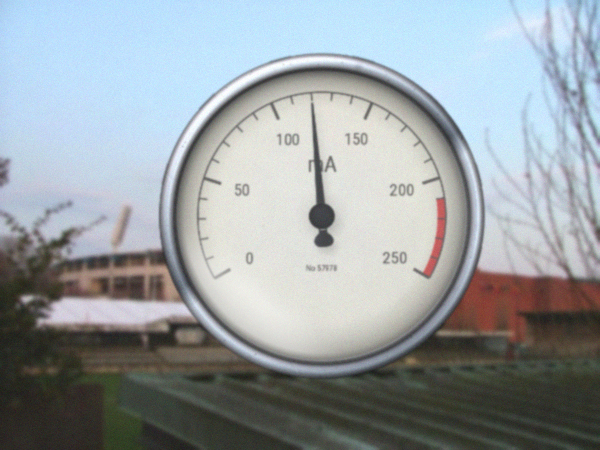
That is value=120 unit=mA
